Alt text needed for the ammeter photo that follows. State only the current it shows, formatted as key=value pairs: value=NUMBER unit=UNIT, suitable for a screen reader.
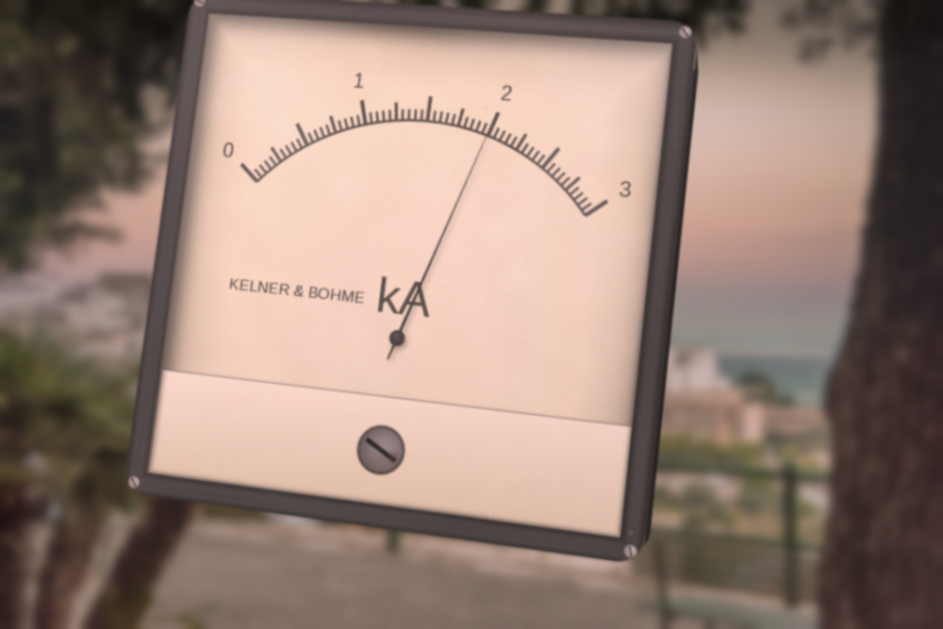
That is value=2 unit=kA
